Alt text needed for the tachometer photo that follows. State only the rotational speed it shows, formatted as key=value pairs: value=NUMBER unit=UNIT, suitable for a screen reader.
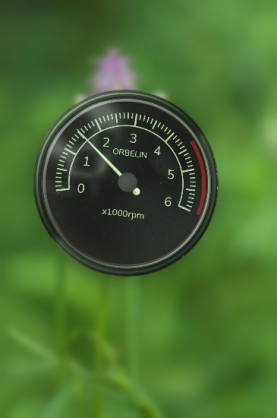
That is value=1500 unit=rpm
